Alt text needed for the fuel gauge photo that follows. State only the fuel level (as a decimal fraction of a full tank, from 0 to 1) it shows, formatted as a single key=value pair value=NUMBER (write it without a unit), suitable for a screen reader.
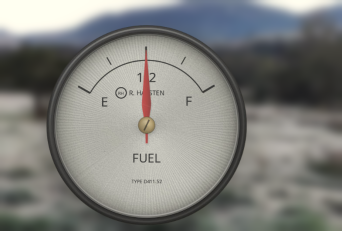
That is value=0.5
